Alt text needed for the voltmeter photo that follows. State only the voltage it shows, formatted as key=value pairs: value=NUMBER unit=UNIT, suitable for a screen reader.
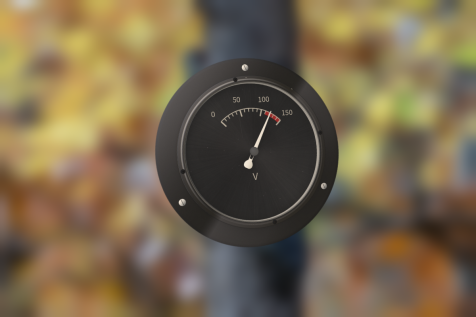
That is value=120 unit=V
